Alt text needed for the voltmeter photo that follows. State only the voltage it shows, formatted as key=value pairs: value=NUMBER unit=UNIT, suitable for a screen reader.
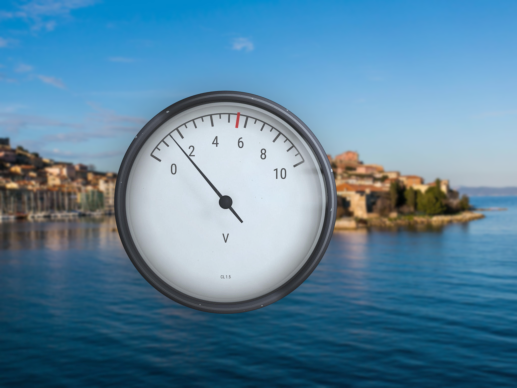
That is value=1.5 unit=V
